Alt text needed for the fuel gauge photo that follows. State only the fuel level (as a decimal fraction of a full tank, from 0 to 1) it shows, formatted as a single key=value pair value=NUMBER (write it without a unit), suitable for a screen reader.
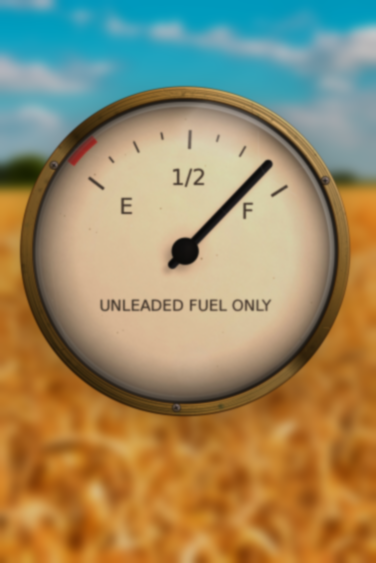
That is value=0.875
